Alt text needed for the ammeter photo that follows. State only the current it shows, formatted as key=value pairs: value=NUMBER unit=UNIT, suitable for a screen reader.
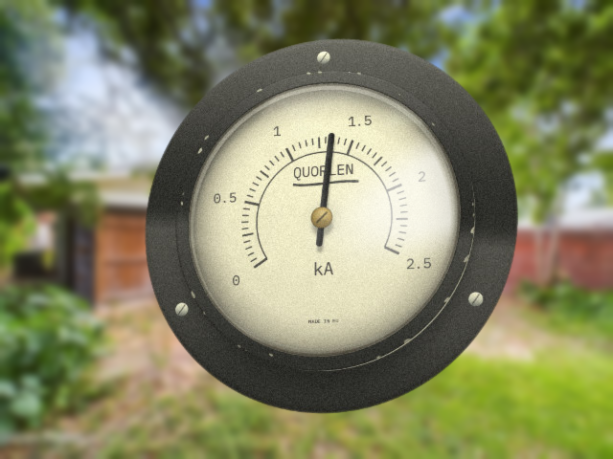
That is value=1.35 unit=kA
